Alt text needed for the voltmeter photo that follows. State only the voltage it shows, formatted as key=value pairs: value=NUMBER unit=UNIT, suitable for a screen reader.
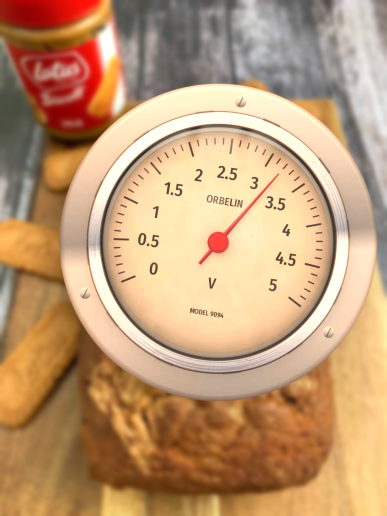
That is value=3.2 unit=V
